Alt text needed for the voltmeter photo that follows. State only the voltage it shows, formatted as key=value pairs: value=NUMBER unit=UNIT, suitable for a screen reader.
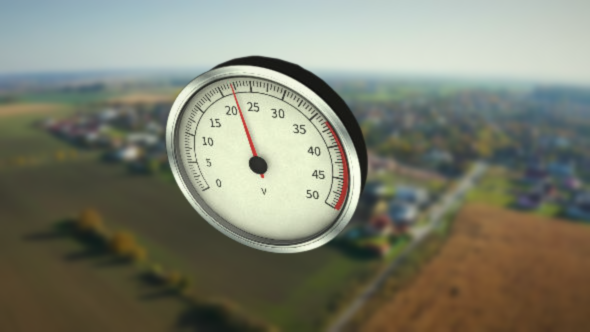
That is value=22.5 unit=V
